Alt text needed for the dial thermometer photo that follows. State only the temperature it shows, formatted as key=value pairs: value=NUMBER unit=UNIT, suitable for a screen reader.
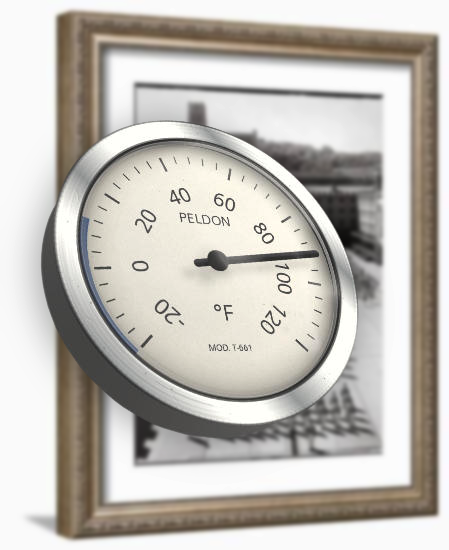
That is value=92 unit=°F
